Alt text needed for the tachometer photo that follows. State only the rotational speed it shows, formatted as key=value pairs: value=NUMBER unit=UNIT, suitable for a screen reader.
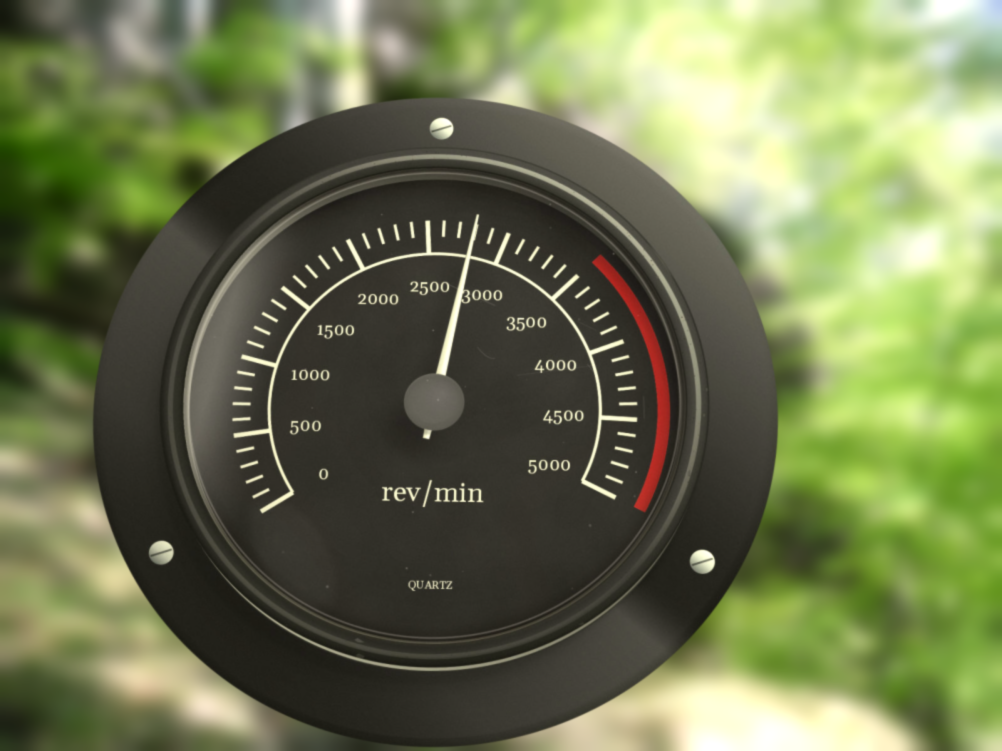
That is value=2800 unit=rpm
